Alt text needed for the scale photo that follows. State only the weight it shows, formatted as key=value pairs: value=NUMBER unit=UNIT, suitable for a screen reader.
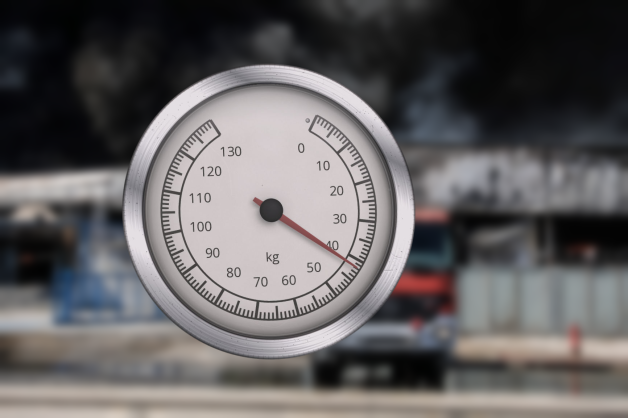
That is value=42 unit=kg
